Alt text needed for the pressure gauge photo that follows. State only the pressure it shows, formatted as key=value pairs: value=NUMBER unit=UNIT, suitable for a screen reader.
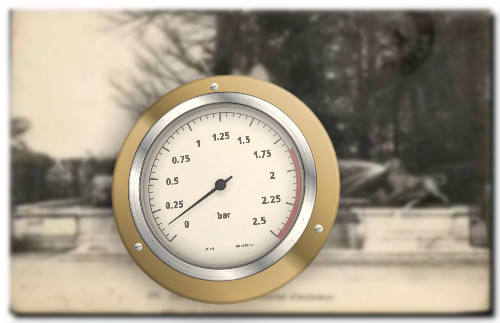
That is value=0.1 unit=bar
